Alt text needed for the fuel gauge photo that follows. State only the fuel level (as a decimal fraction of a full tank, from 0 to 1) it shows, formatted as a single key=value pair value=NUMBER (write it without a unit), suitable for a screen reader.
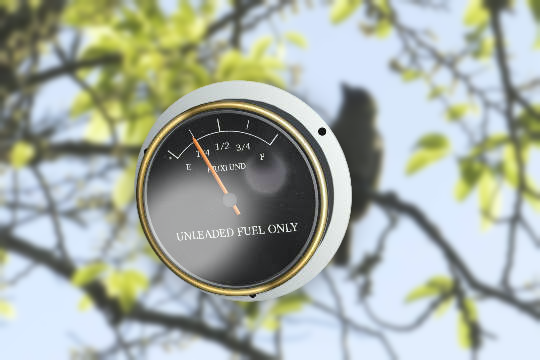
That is value=0.25
